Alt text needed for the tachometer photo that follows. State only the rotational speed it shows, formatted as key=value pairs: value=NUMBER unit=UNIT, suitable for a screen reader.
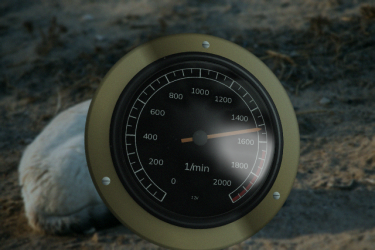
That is value=1525 unit=rpm
